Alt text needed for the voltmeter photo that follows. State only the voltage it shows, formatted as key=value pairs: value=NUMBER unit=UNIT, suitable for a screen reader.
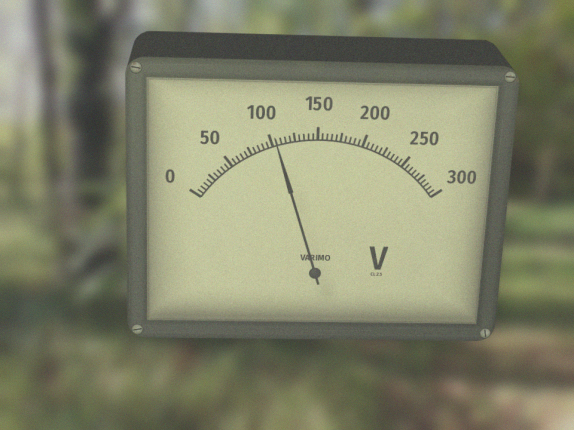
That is value=105 unit=V
